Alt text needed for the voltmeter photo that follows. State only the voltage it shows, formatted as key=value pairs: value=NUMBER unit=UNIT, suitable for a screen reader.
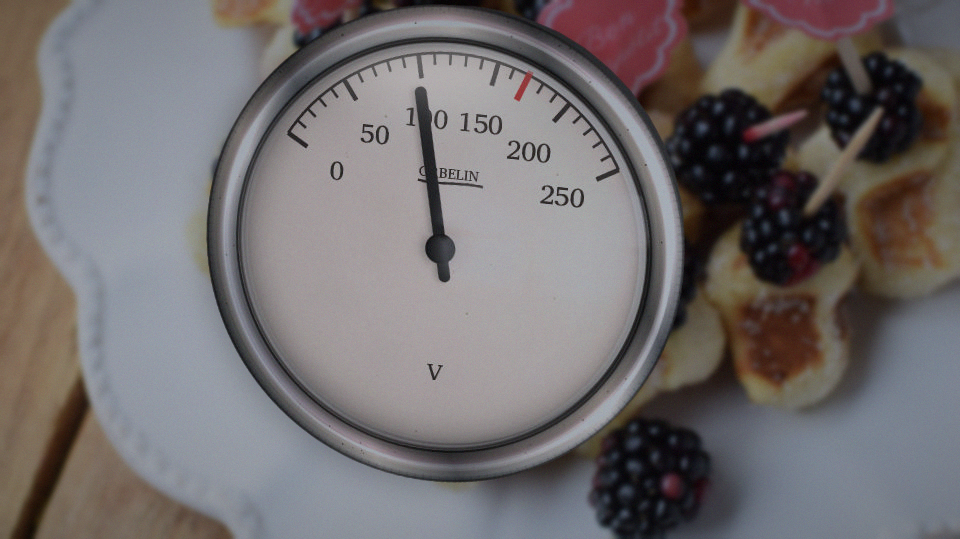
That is value=100 unit=V
